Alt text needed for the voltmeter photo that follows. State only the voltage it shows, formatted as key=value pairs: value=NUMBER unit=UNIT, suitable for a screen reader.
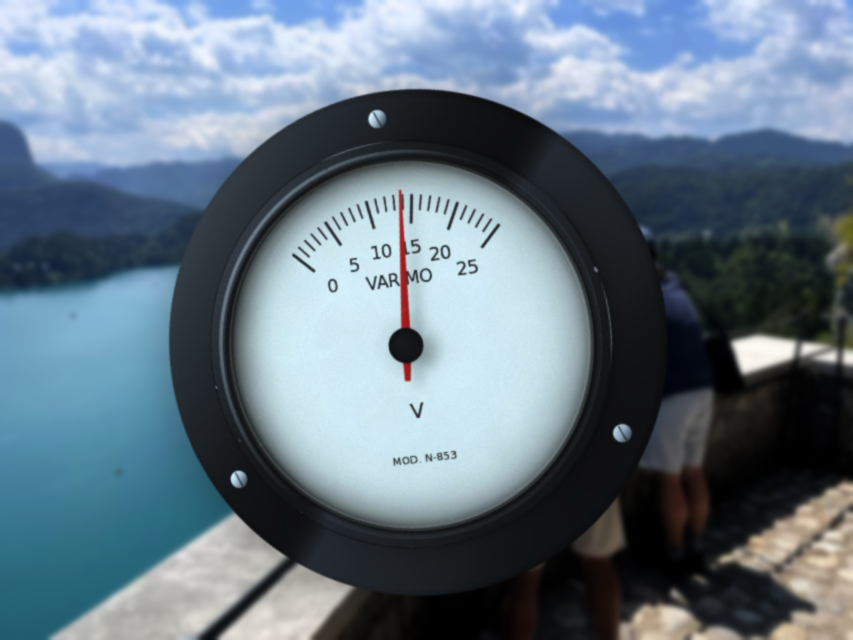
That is value=14 unit=V
